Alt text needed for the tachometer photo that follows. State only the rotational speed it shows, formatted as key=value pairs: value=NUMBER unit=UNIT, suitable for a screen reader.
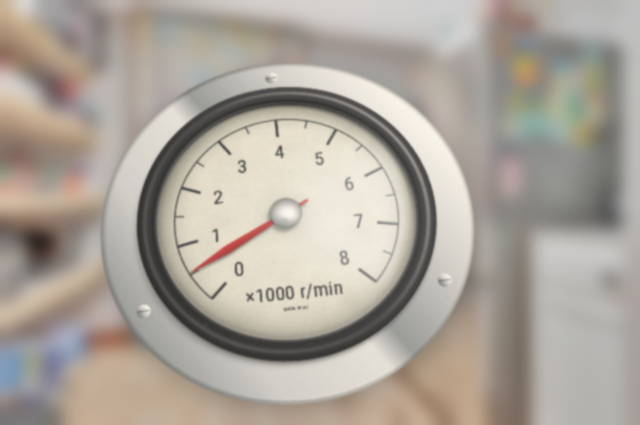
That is value=500 unit=rpm
